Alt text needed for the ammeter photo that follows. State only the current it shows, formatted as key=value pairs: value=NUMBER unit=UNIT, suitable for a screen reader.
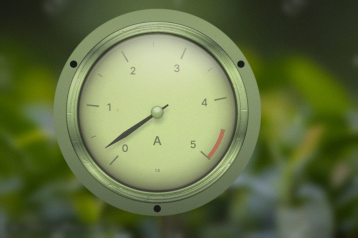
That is value=0.25 unit=A
